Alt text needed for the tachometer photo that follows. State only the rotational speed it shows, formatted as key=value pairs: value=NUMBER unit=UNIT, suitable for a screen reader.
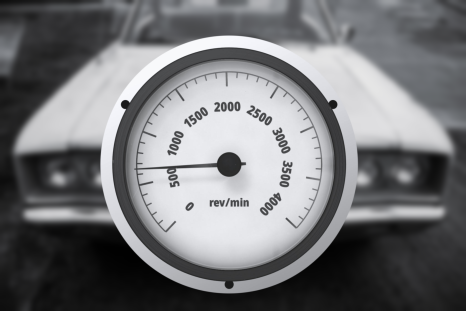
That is value=650 unit=rpm
